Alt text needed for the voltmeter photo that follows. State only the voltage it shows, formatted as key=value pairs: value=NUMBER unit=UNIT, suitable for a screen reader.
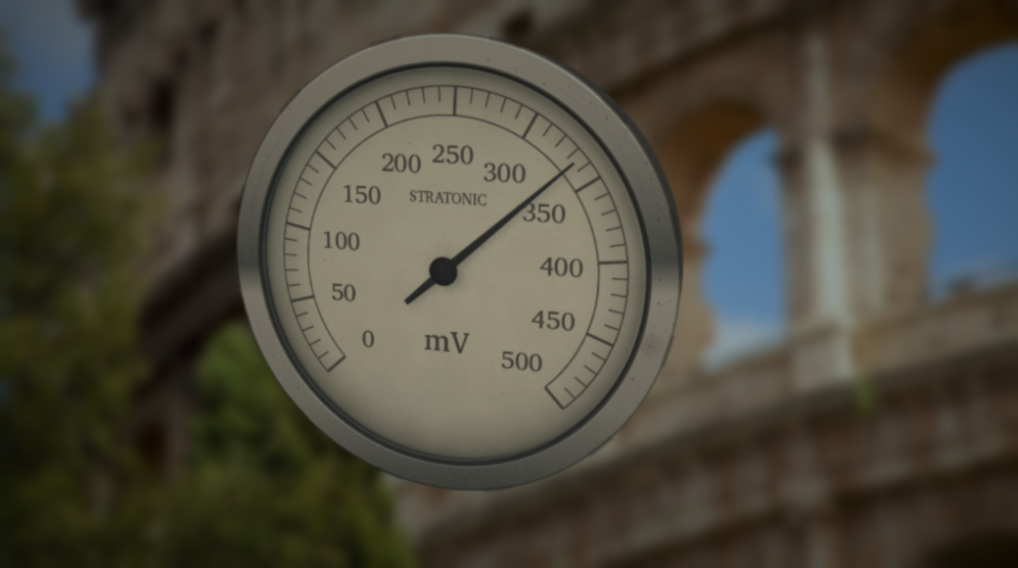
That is value=335 unit=mV
